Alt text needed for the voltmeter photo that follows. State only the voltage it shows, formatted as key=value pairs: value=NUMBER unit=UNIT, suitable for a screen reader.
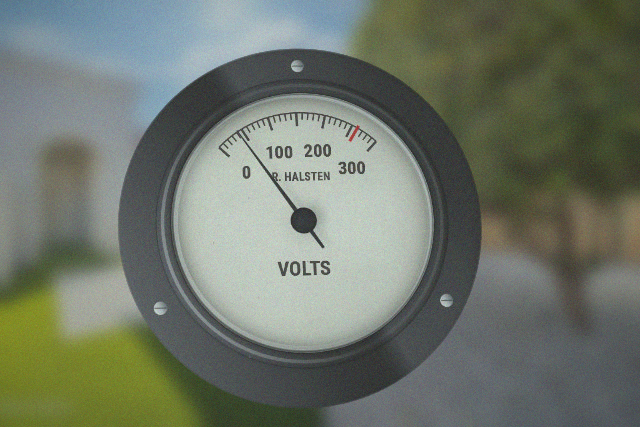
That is value=40 unit=V
